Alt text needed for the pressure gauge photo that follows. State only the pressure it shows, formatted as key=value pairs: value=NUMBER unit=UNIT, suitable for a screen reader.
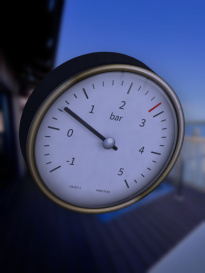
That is value=0.5 unit=bar
